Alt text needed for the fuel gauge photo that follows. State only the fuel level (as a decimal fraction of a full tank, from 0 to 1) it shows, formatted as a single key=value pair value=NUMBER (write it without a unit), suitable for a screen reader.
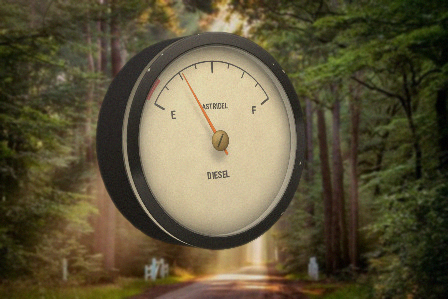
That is value=0.25
